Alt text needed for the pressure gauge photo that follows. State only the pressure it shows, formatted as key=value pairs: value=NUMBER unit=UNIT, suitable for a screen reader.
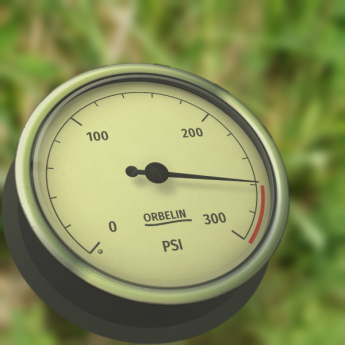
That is value=260 unit=psi
